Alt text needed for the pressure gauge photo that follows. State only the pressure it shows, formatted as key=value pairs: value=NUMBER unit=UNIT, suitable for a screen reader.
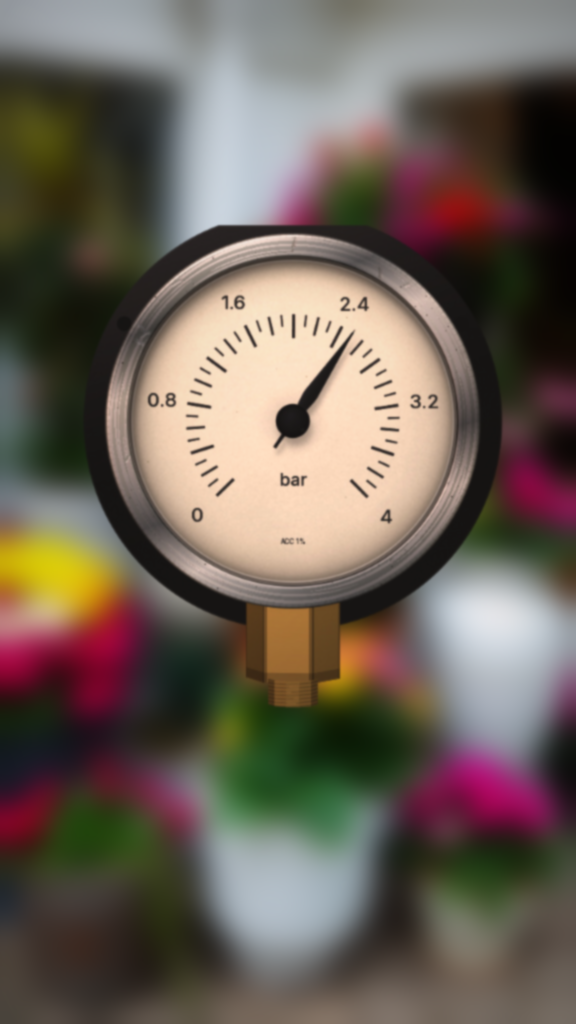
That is value=2.5 unit=bar
